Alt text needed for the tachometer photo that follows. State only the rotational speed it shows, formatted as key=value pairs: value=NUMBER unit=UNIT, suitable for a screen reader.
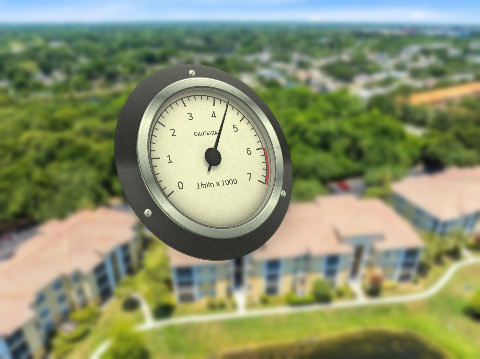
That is value=4400 unit=rpm
